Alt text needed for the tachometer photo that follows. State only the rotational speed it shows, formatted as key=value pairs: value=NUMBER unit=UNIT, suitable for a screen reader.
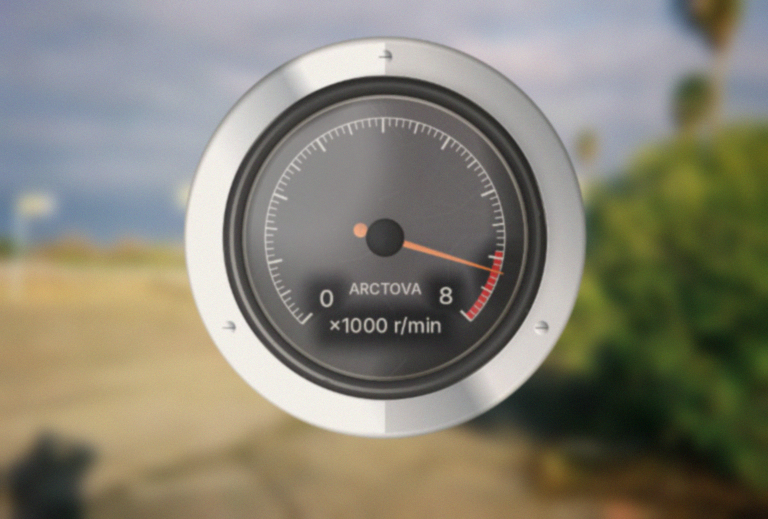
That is value=7200 unit=rpm
